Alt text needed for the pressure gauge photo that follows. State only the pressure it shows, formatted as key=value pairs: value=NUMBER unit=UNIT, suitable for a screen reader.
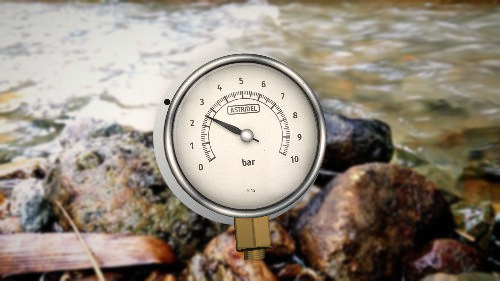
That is value=2.5 unit=bar
